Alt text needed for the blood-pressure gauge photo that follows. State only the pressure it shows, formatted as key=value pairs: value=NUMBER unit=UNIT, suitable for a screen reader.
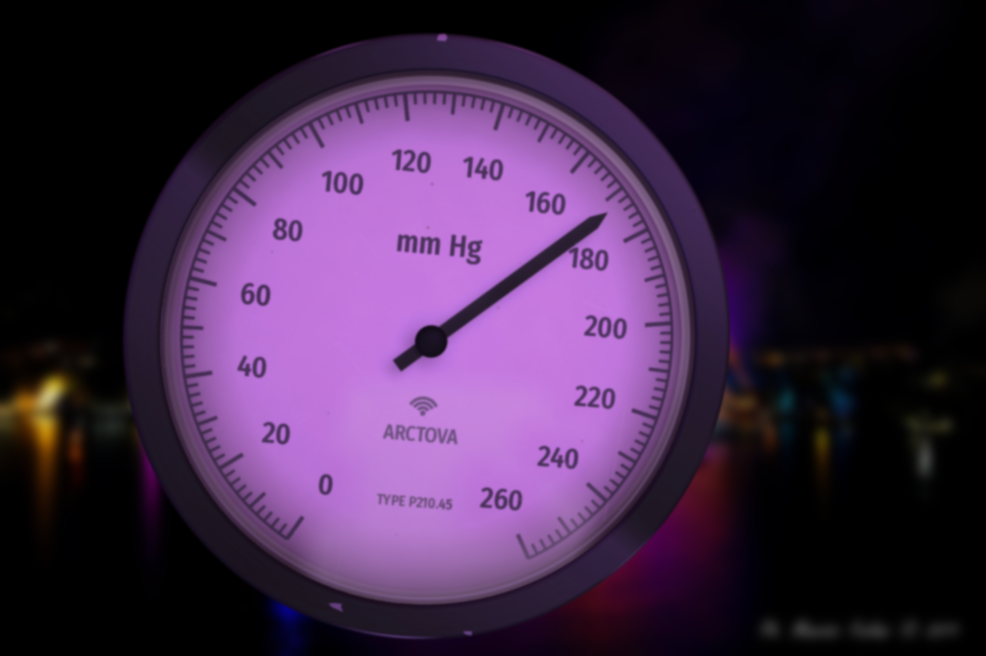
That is value=172 unit=mmHg
